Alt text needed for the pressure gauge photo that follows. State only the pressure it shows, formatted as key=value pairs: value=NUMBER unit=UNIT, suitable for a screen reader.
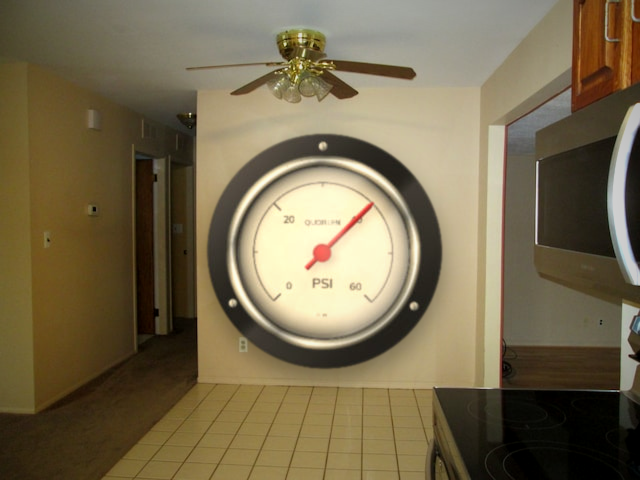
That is value=40 unit=psi
